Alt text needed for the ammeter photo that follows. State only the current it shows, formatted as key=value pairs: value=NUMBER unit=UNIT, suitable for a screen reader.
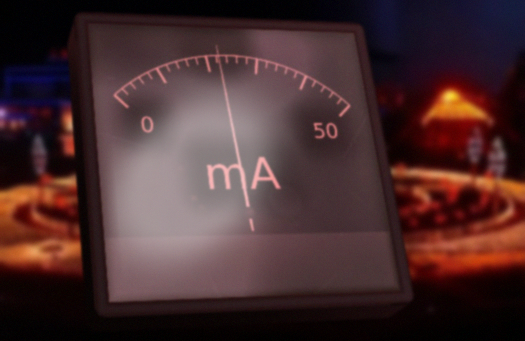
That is value=22 unit=mA
